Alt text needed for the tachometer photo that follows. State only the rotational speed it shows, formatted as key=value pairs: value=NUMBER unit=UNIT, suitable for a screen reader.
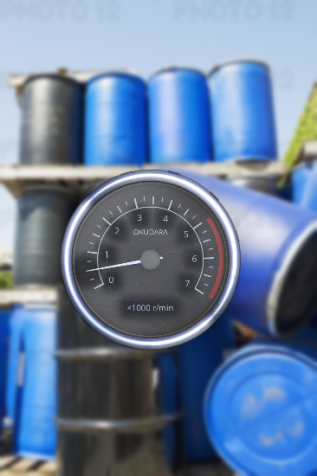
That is value=500 unit=rpm
